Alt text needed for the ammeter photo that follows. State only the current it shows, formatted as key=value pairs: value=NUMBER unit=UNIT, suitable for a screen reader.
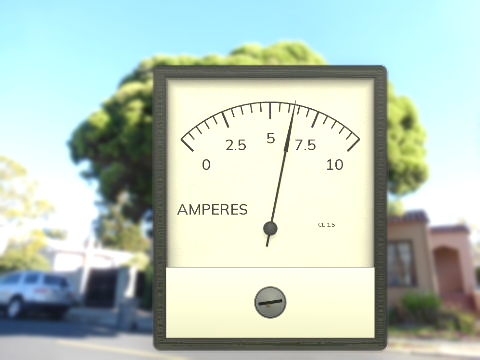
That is value=6.25 unit=A
